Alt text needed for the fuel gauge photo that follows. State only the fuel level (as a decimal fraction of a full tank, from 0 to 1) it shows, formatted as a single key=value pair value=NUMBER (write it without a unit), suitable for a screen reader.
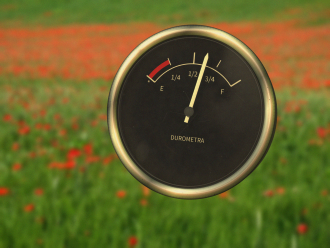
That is value=0.625
